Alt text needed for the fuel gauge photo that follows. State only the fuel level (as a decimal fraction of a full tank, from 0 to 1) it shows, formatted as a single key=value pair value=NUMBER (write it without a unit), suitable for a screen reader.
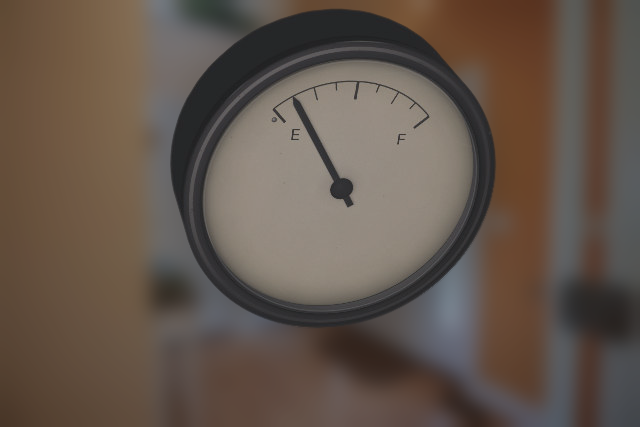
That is value=0.125
